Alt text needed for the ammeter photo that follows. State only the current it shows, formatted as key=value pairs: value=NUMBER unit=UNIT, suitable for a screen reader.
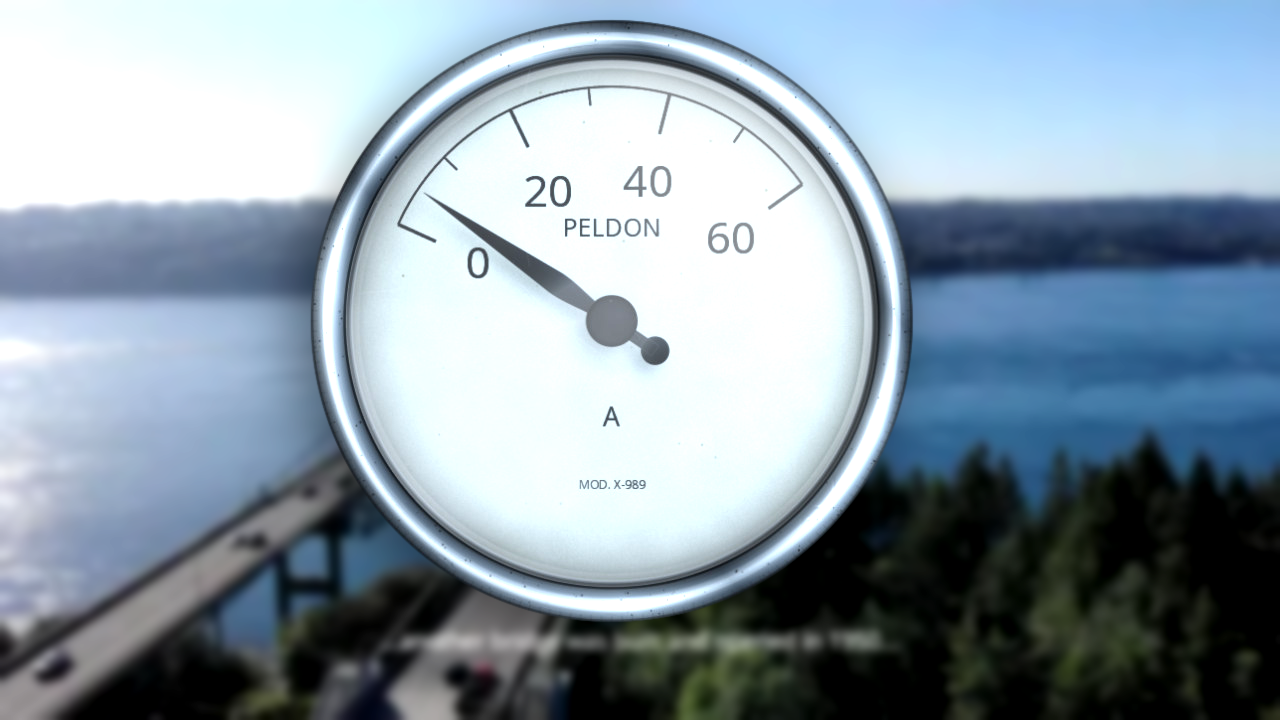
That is value=5 unit=A
